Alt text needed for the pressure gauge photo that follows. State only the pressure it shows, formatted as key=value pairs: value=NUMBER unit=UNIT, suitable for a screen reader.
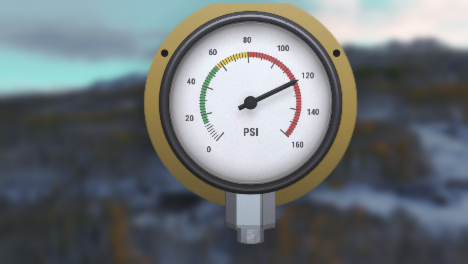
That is value=120 unit=psi
